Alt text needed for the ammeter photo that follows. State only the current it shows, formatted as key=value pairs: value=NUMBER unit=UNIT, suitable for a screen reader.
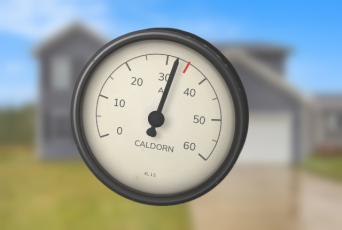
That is value=32.5 unit=A
